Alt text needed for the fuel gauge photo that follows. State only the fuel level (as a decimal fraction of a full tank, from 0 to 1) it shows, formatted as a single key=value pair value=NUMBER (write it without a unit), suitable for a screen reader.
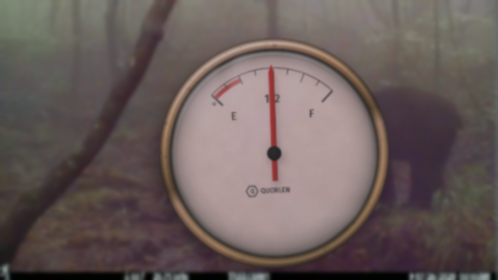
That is value=0.5
